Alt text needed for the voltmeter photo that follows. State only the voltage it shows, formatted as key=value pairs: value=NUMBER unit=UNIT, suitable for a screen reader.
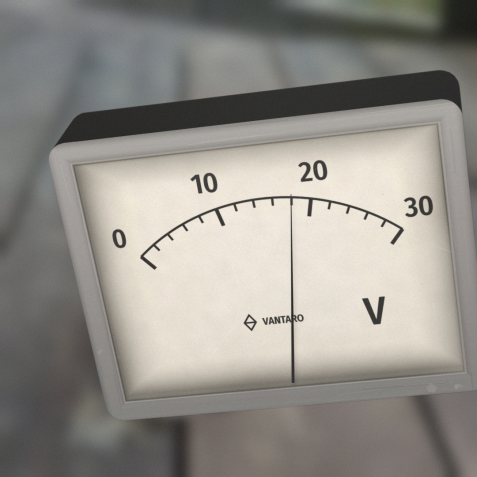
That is value=18 unit=V
